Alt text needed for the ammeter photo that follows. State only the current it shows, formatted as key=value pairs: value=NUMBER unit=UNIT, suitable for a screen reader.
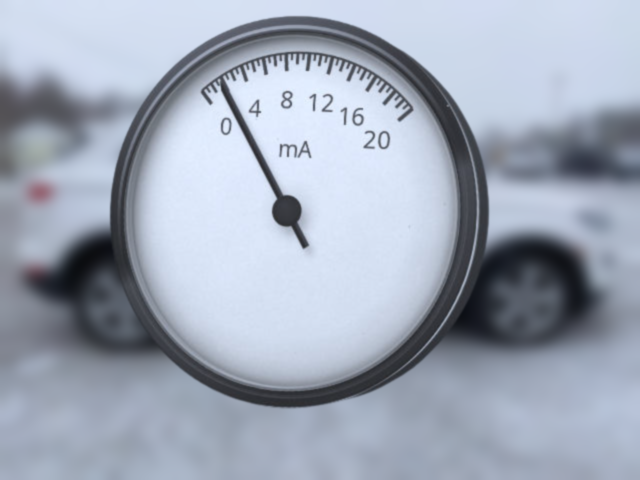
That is value=2 unit=mA
